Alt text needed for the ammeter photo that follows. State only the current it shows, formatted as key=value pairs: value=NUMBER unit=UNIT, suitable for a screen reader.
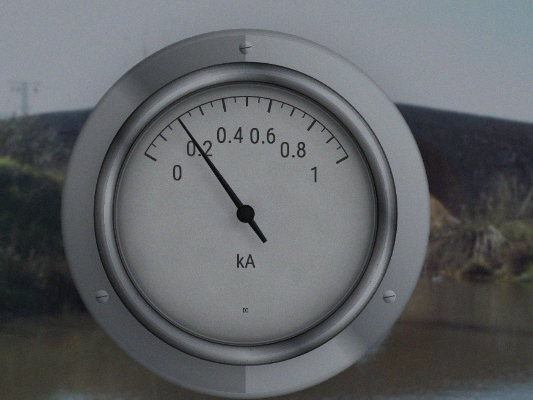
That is value=0.2 unit=kA
